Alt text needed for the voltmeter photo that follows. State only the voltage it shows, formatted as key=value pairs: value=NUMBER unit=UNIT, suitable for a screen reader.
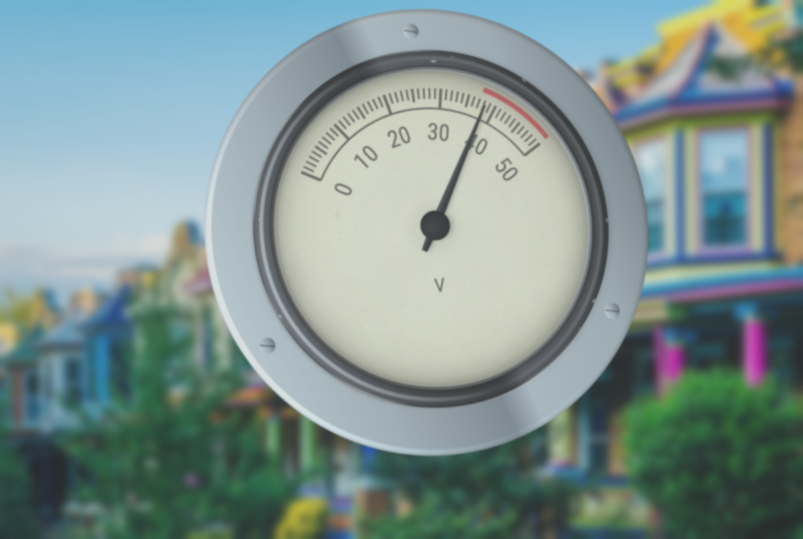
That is value=38 unit=V
